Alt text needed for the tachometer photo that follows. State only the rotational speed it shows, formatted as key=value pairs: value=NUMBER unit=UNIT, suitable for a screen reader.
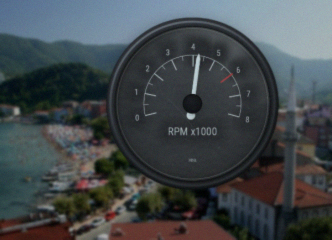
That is value=4250 unit=rpm
